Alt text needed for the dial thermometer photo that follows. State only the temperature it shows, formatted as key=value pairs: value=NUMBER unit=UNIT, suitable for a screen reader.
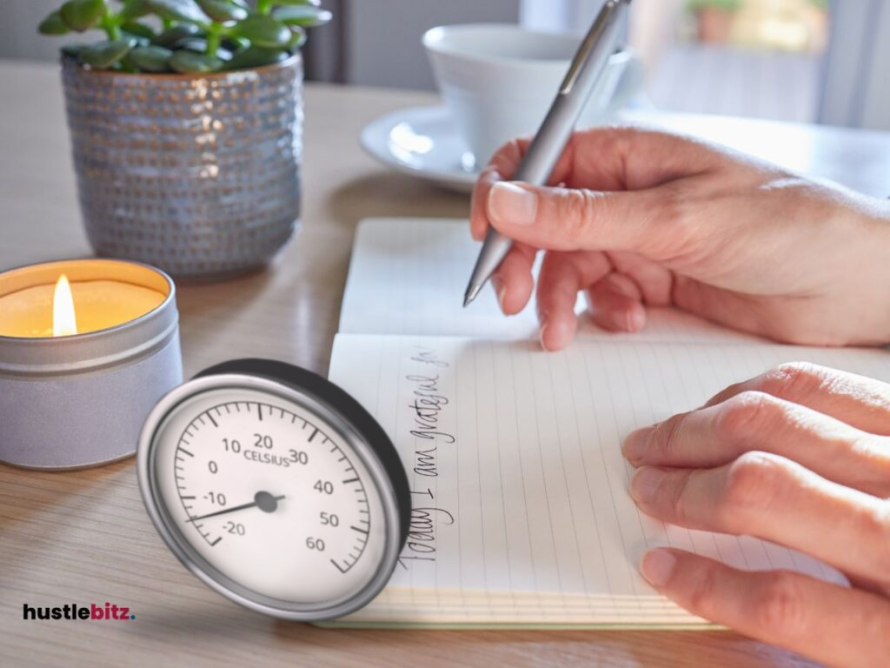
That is value=-14 unit=°C
